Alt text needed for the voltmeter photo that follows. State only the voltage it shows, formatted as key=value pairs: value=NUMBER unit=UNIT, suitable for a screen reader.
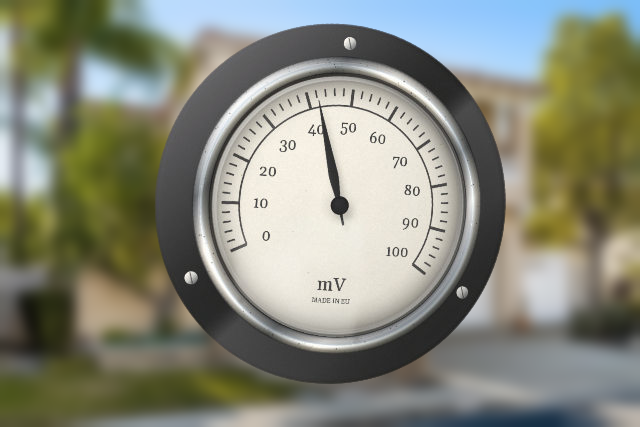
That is value=42 unit=mV
